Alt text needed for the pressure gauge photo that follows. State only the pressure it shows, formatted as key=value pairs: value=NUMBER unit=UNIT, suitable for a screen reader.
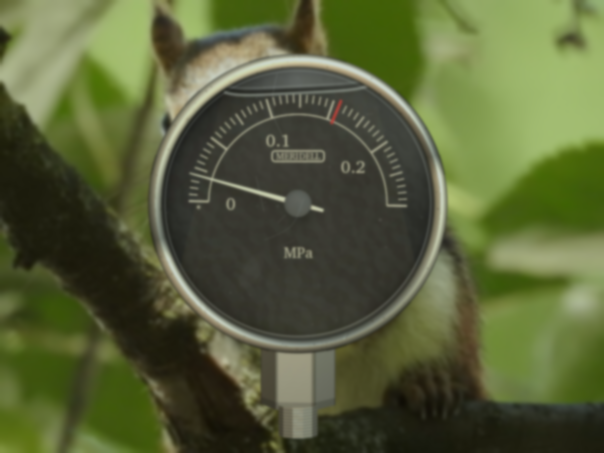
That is value=0.02 unit=MPa
